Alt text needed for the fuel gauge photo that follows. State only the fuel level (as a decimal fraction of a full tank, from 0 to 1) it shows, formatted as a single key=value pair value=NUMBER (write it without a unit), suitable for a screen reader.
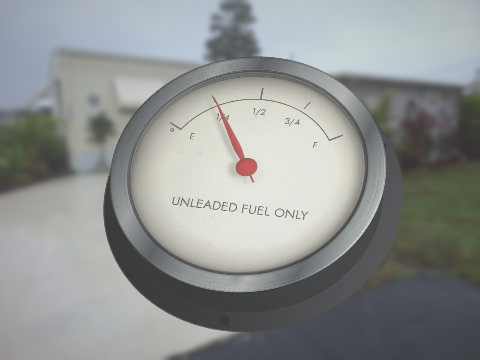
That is value=0.25
